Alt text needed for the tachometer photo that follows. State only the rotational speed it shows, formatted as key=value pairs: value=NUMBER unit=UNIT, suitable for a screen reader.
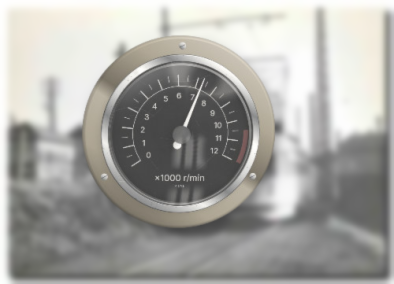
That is value=7250 unit=rpm
